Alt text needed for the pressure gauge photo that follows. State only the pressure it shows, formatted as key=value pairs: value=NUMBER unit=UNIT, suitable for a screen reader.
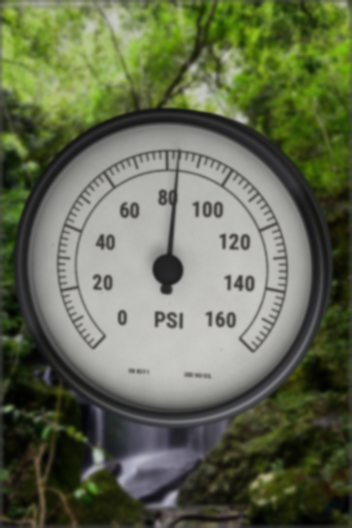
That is value=84 unit=psi
